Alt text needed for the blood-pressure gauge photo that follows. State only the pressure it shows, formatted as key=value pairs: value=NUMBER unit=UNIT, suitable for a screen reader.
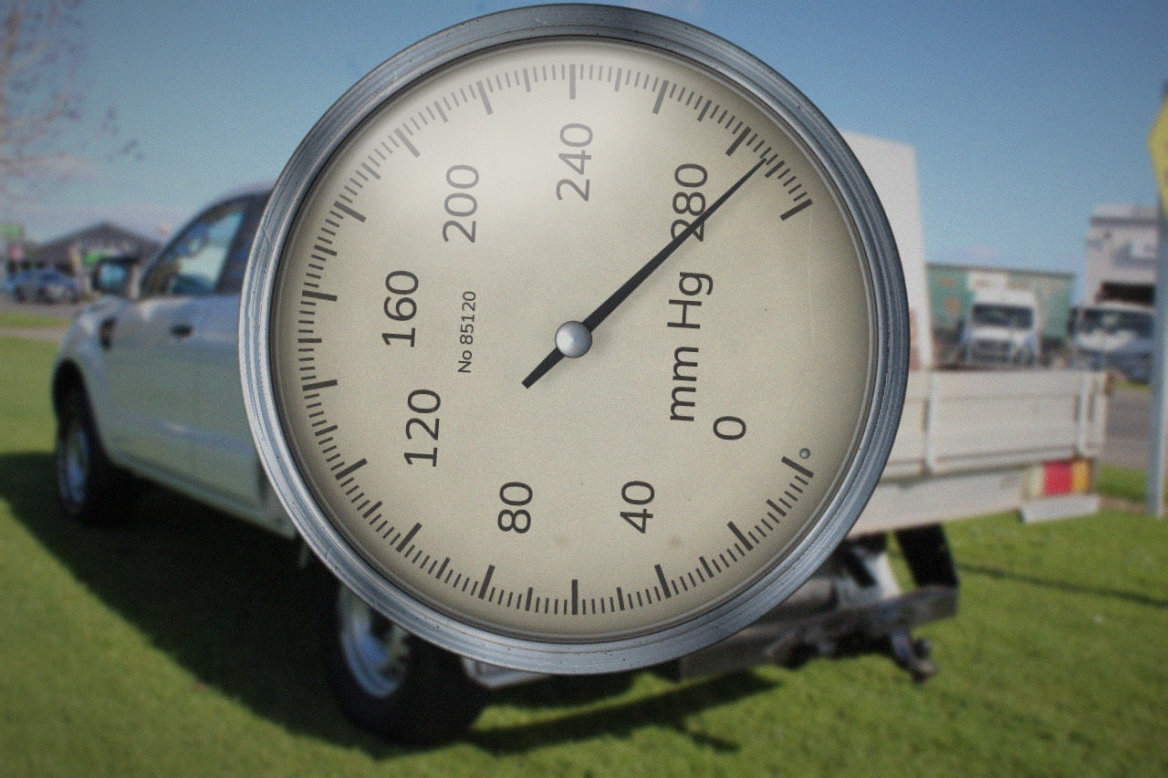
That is value=287 unit=mmHg
